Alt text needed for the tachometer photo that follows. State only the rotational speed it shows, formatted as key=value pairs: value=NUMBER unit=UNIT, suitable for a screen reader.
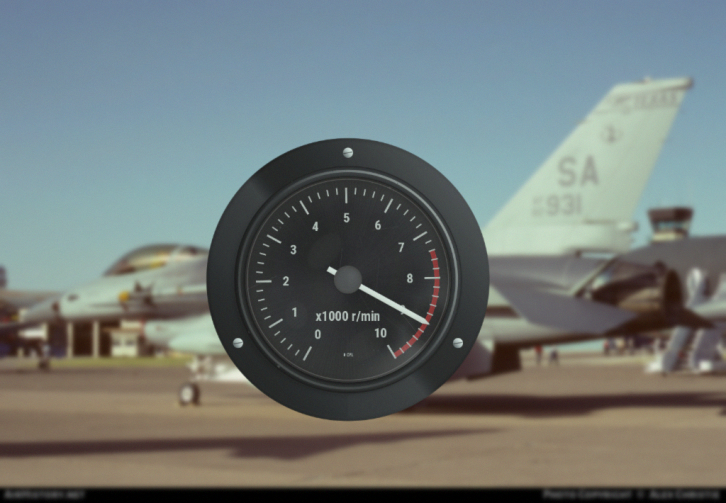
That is value=9000 unit=rpm
